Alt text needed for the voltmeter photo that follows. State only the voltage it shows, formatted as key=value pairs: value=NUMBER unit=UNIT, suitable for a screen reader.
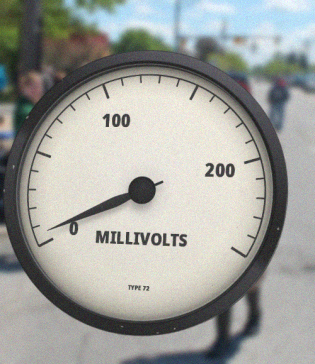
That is value=5 unit=mV
